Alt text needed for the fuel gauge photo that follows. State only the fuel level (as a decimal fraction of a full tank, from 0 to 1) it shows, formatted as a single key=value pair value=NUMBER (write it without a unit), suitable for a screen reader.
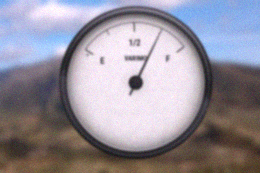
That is value=0.75
